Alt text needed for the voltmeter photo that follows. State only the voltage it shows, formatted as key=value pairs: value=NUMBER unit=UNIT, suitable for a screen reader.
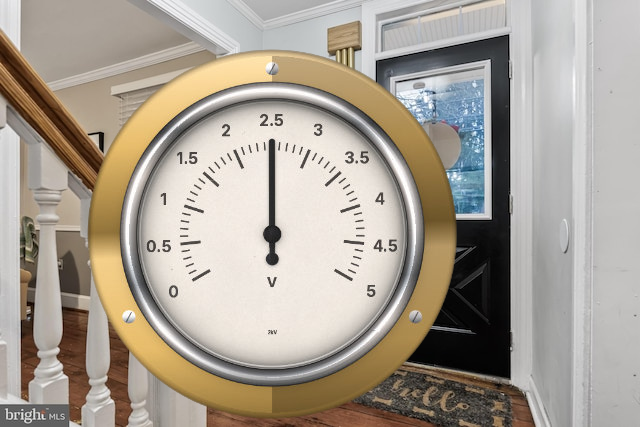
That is value=2.5 unit=V
